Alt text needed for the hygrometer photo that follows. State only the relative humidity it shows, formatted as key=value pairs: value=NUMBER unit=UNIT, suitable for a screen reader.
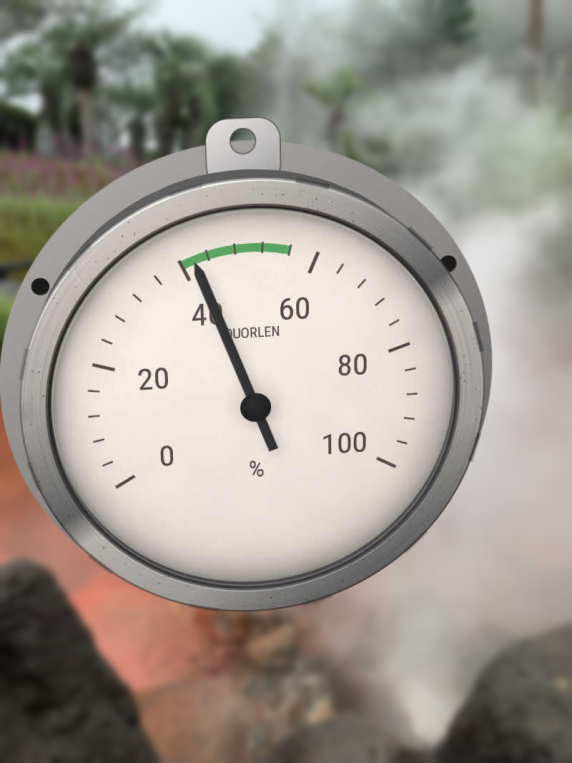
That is value=42 unit=%
